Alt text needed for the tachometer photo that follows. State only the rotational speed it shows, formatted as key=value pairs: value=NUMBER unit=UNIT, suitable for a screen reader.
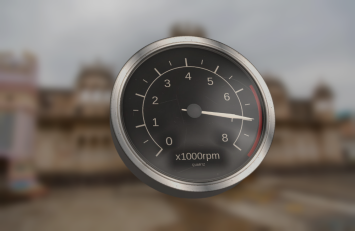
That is value=7000 unit=rpm
